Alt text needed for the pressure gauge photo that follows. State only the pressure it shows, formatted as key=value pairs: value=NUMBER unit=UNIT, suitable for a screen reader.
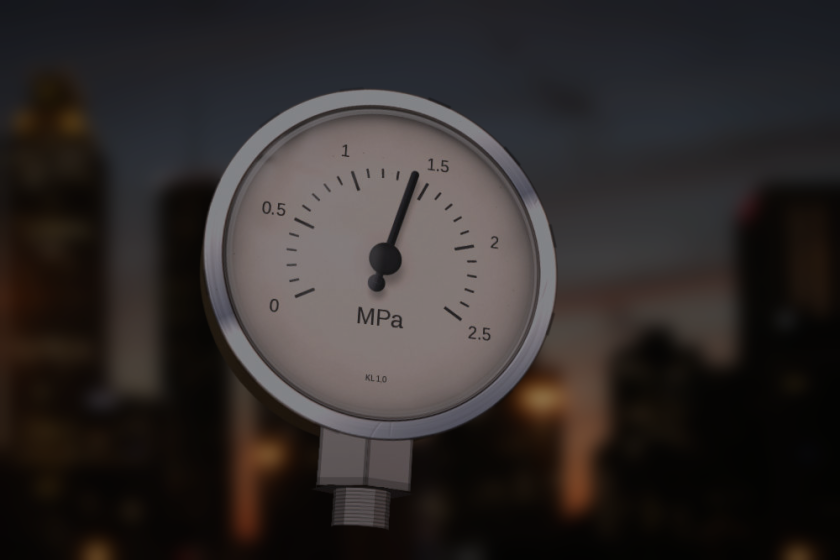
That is value=1.4 unit=MPa
